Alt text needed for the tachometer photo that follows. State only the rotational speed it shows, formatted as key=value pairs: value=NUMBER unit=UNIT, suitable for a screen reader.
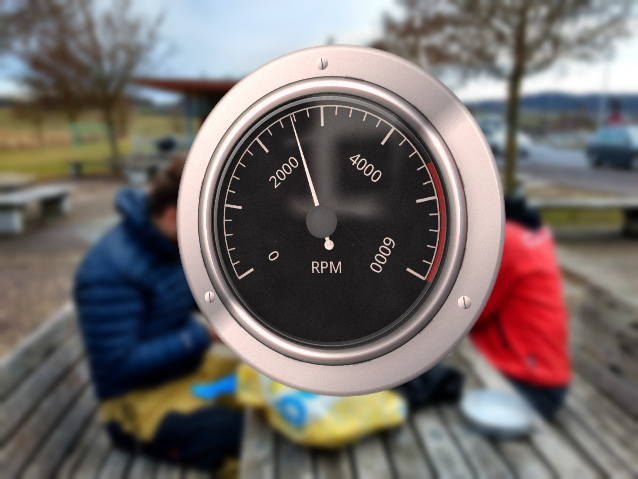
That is value=2600 unit=rpm
